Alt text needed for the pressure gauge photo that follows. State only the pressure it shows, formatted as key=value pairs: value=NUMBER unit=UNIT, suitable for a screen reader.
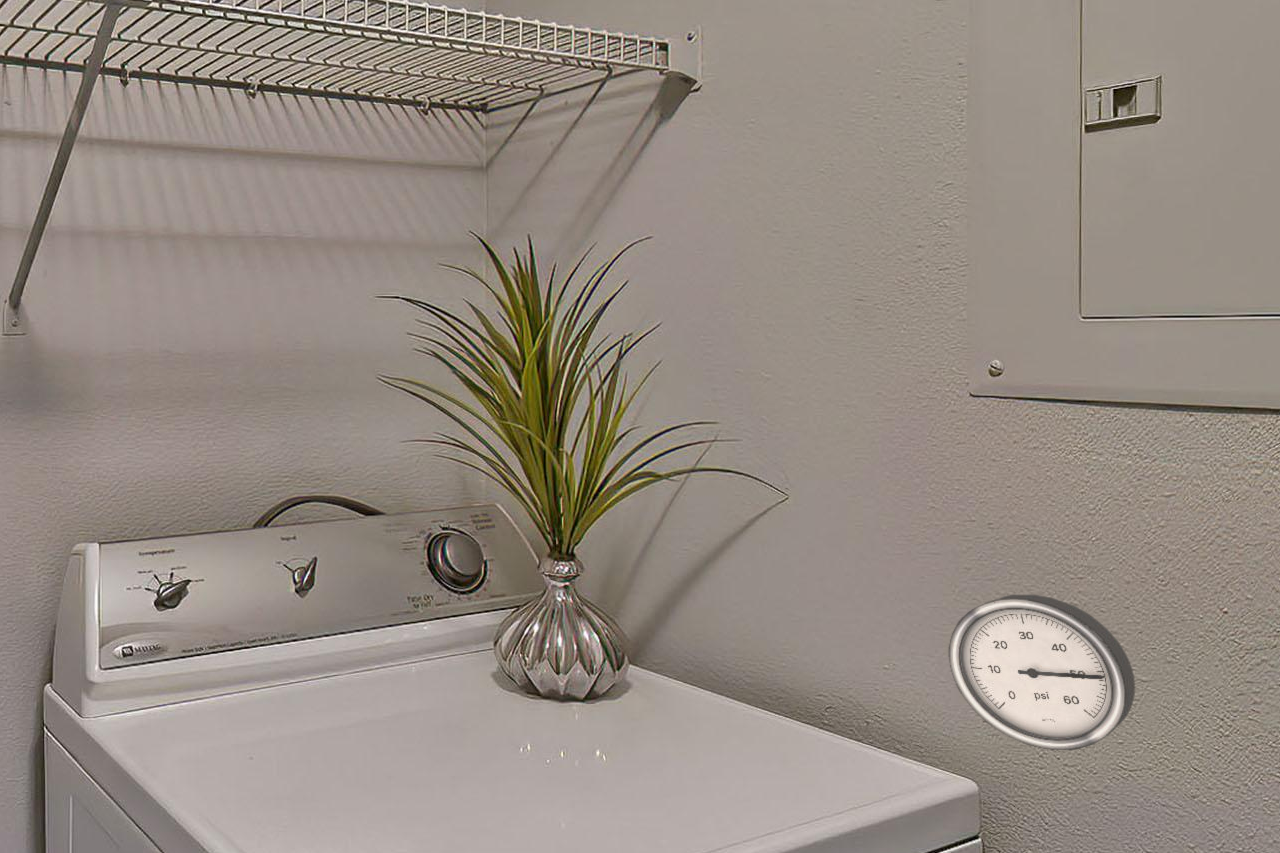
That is value=50 unit=psi
